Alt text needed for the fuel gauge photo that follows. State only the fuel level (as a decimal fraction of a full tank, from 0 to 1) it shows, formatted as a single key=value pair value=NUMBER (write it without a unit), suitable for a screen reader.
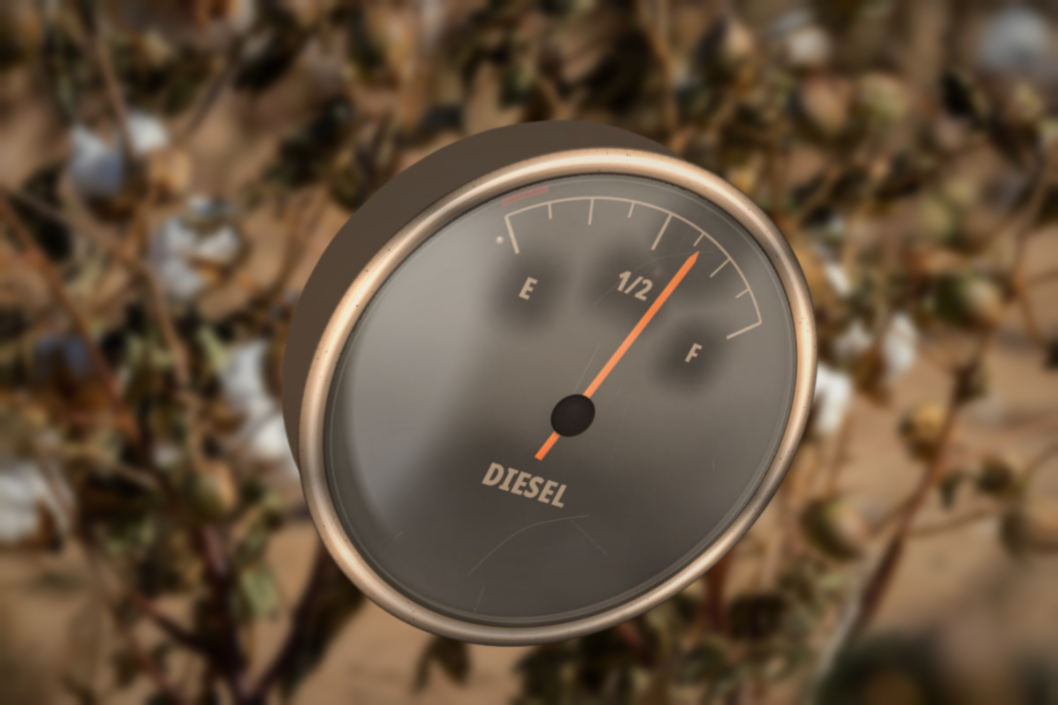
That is value=0.625
